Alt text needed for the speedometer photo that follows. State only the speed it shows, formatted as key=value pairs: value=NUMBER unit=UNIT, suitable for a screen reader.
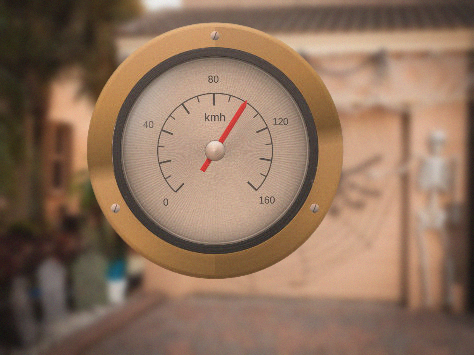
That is value=100 unit=km/h
